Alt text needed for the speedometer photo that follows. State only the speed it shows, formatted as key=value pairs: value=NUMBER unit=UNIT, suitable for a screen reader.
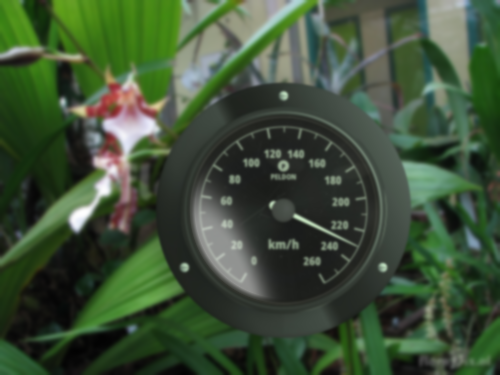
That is value=230 unit=km/h
